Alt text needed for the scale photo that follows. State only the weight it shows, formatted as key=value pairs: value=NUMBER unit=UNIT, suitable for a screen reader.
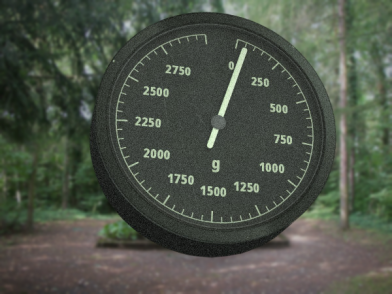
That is value=50 unit=g
